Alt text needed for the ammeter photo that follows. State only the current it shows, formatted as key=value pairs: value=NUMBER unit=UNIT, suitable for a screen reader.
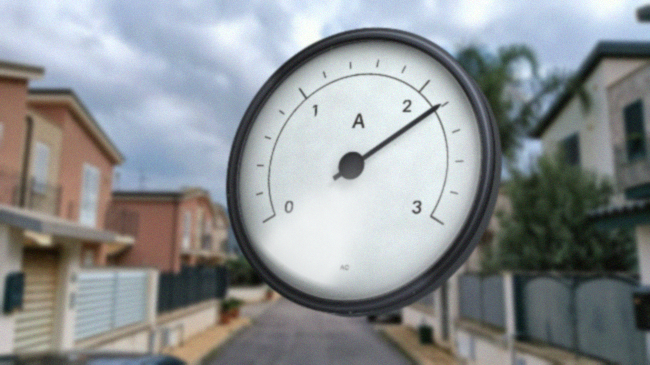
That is value=2.2 unit=A
